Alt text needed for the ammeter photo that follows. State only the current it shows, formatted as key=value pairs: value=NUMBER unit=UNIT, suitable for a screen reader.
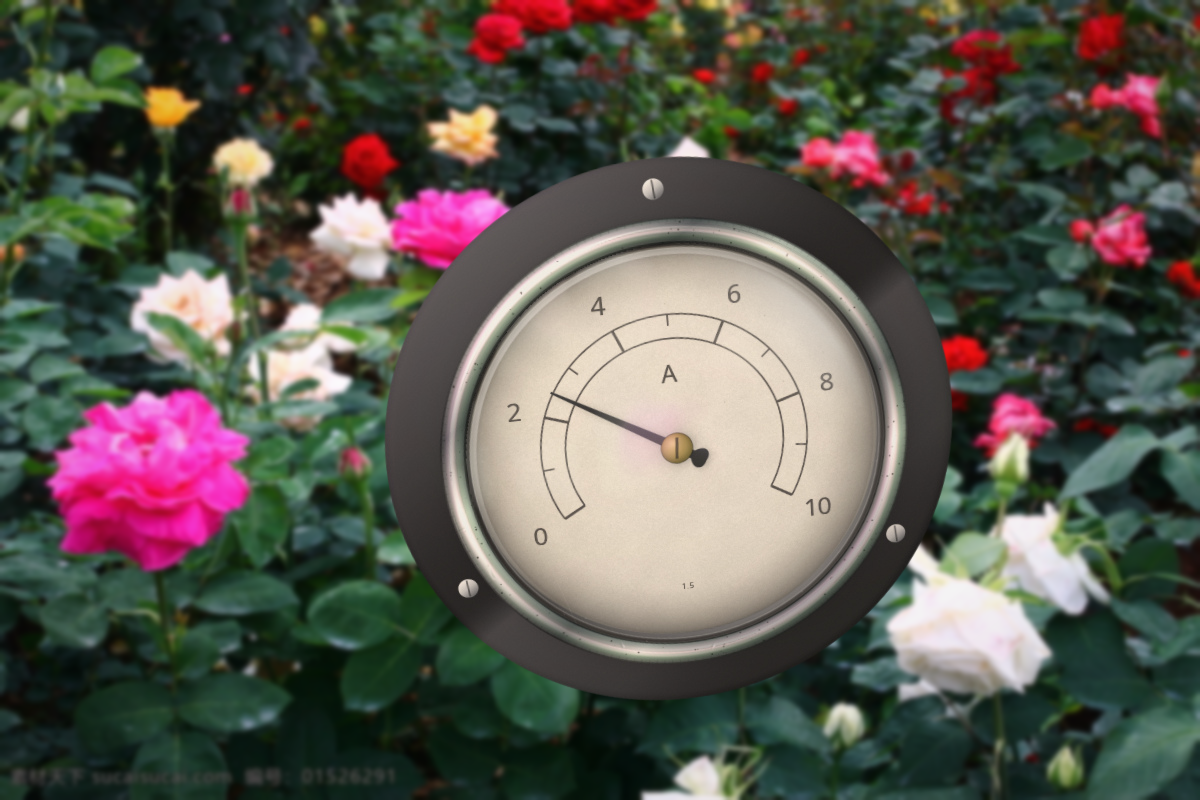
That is value=2.5 unit=A
